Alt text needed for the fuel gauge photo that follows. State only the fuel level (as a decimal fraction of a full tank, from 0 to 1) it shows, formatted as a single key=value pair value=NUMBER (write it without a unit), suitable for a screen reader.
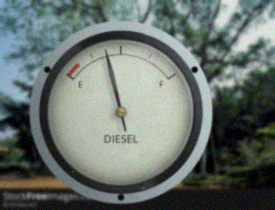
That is value=0.375
